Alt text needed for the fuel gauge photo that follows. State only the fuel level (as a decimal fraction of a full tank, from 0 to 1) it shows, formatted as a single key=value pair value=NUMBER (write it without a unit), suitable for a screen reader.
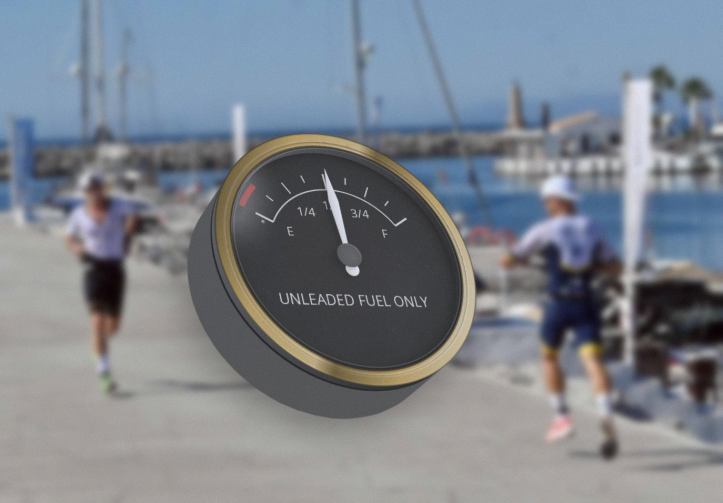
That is value=0.5
